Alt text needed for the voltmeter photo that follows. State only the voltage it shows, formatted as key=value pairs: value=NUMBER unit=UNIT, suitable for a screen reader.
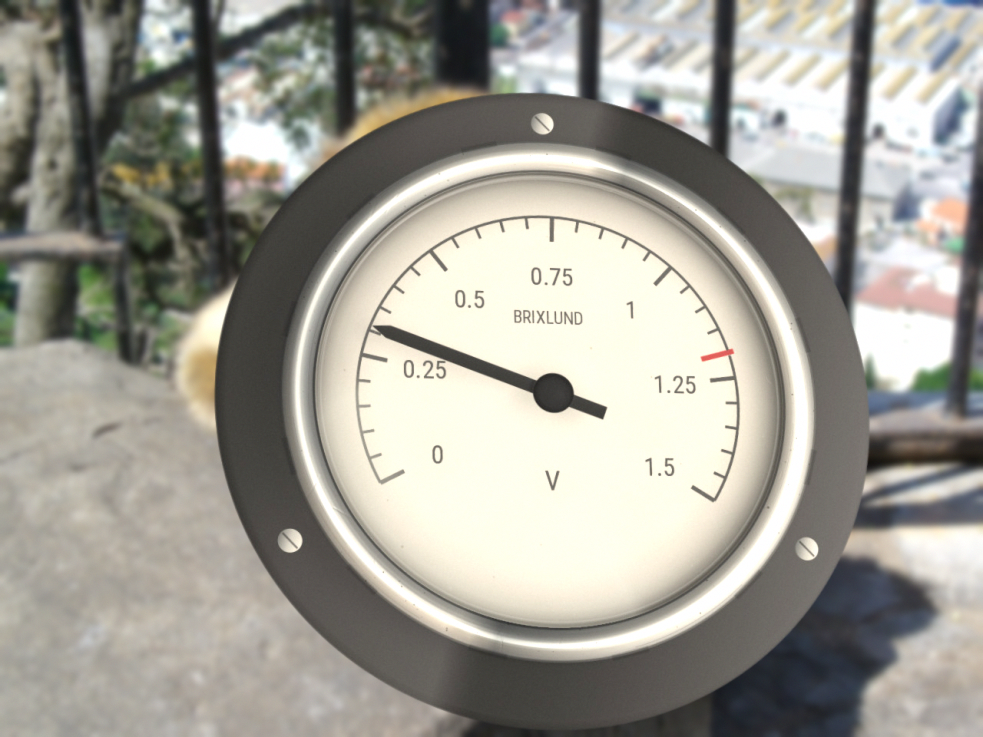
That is value=0.3 unit=V
